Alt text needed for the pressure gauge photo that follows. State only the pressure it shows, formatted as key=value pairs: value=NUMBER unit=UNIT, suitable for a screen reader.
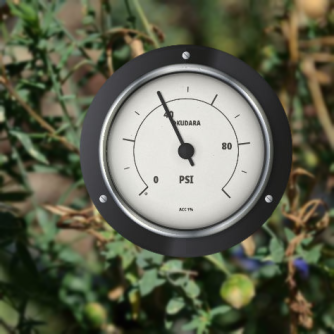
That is value=40 unit=psi
